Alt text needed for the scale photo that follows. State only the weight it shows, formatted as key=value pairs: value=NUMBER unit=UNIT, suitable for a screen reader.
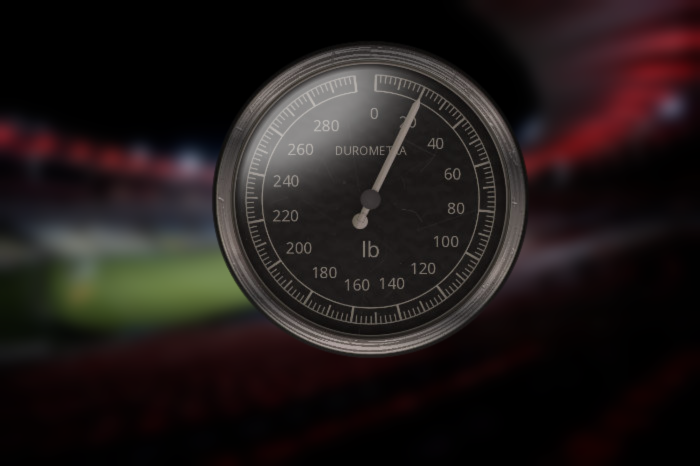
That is value=20 unit=lb
